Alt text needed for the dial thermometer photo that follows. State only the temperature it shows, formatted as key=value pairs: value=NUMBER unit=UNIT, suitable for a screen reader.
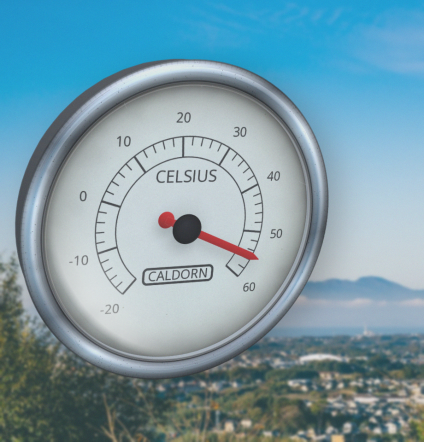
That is value=55 unit=°C
